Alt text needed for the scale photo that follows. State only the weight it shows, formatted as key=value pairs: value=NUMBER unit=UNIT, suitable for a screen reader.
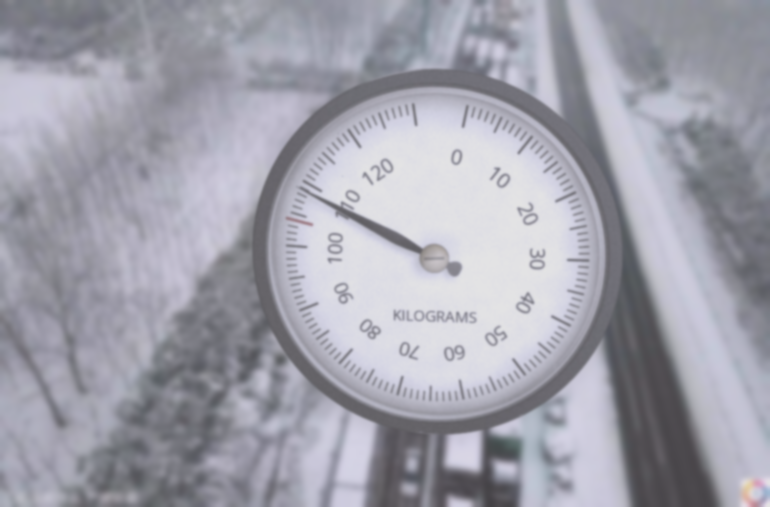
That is value=109 unit=kg
